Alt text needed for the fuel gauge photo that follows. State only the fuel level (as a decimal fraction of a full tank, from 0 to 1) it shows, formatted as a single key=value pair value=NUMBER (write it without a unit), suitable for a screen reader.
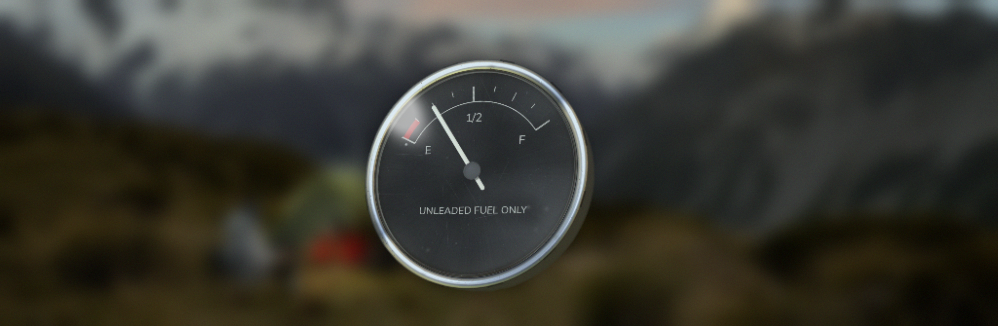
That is value=0.25
